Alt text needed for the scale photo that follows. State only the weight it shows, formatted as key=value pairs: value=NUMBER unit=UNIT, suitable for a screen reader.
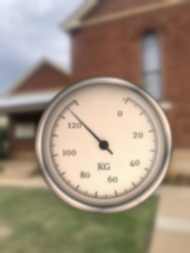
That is value=125 unit=kg
